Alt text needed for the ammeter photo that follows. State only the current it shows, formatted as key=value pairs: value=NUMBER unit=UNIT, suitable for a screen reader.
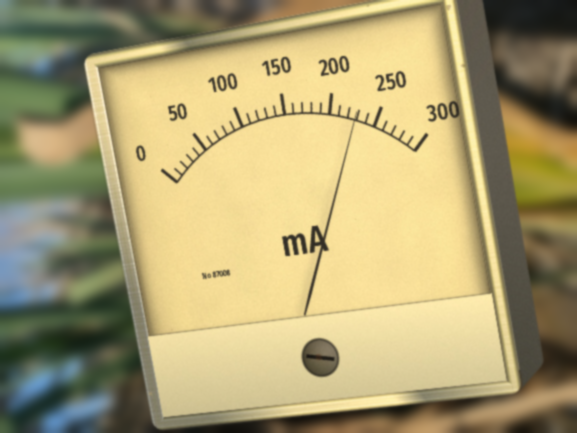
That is value=230 unit=mA
